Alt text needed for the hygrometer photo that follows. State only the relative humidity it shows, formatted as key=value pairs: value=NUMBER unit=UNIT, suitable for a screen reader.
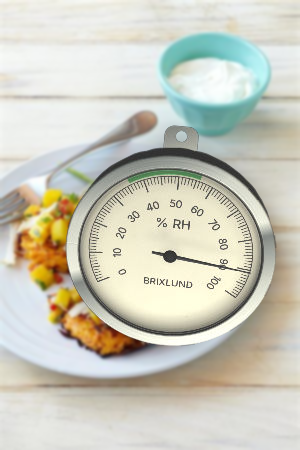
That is value=90 unit=%
